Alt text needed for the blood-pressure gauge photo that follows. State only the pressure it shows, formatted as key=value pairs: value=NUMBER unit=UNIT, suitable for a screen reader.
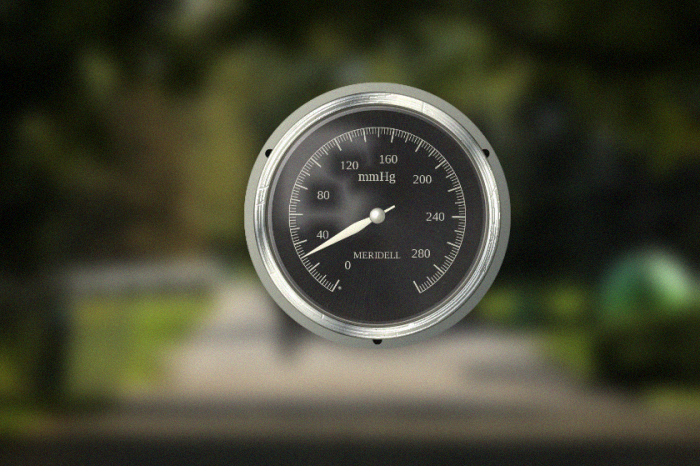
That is value=30 unit=mmHg
